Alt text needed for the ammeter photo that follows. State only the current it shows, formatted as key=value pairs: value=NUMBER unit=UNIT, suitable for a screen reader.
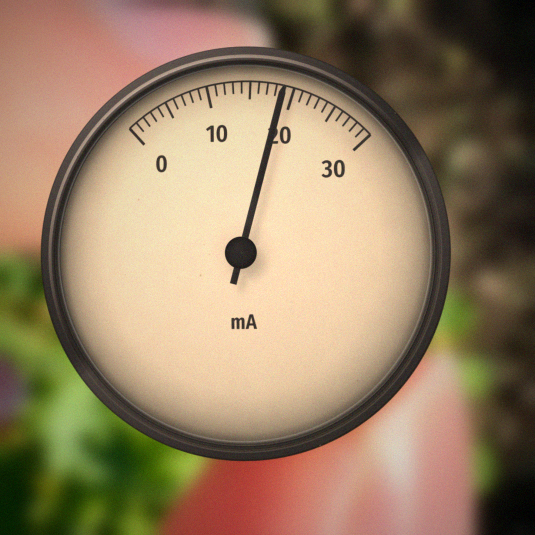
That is value=19 unit=mA
